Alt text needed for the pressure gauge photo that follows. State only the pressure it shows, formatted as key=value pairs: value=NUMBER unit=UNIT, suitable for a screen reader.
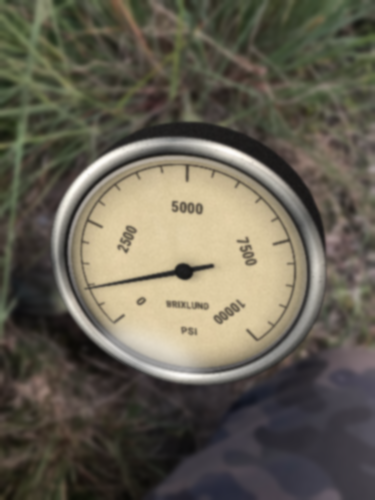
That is value=1000 unit=psi
